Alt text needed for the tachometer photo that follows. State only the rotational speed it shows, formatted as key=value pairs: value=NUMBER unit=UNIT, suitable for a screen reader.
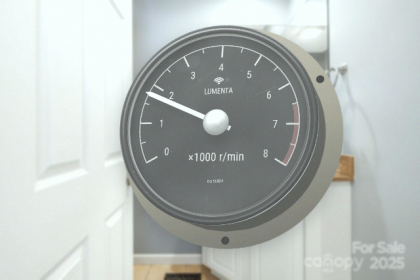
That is value=1750 unit=rpm
